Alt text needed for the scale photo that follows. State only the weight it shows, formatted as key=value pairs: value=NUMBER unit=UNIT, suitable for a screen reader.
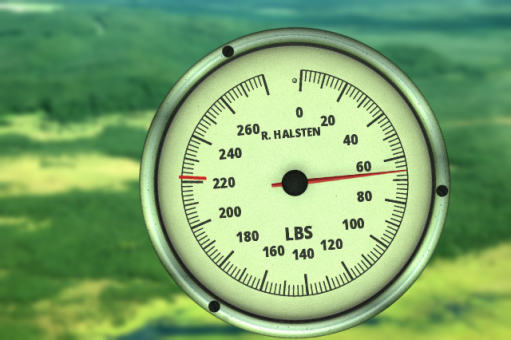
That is value=66 unit=lb
